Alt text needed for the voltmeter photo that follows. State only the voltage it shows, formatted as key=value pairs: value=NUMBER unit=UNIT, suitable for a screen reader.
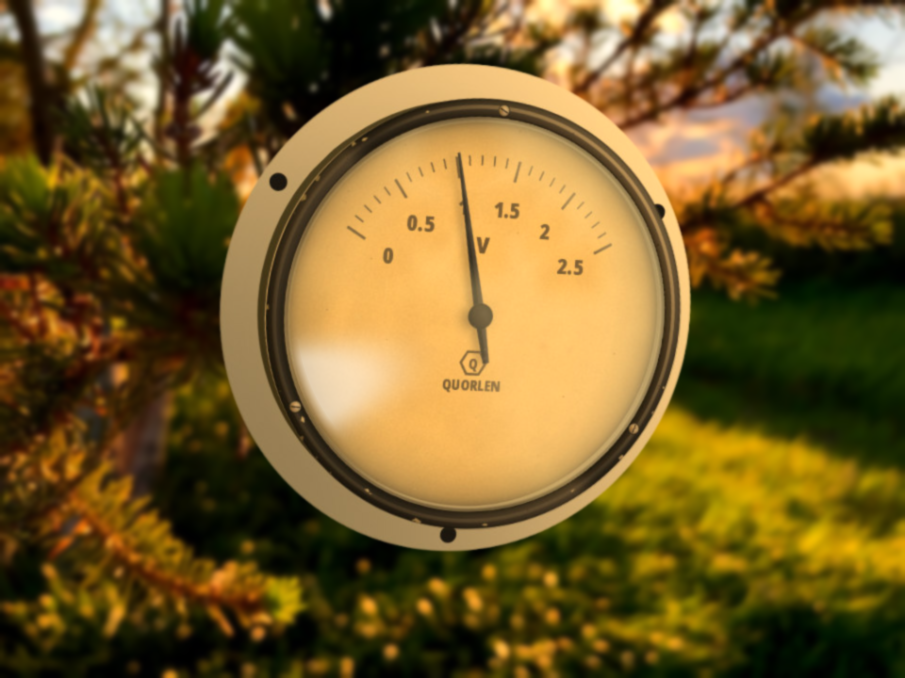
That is value=1 unit=V
